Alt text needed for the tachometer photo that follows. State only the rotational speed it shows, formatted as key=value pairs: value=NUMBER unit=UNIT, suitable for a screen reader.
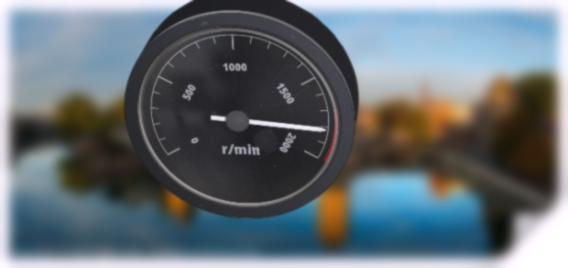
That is value=1800 unit=rpm
